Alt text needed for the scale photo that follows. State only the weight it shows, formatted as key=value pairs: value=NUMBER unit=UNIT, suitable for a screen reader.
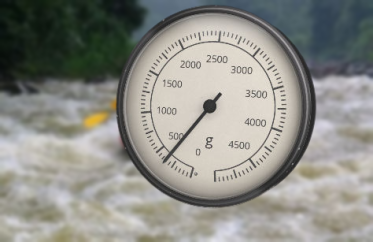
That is value=350 unit=g
